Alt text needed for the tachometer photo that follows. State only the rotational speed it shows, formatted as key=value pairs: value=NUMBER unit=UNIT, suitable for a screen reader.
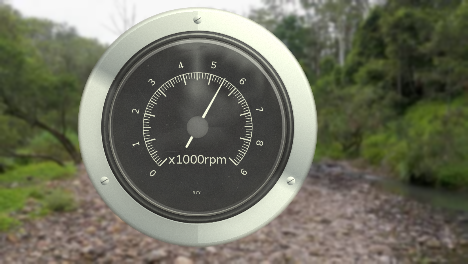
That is value=5500 unit=rpm
